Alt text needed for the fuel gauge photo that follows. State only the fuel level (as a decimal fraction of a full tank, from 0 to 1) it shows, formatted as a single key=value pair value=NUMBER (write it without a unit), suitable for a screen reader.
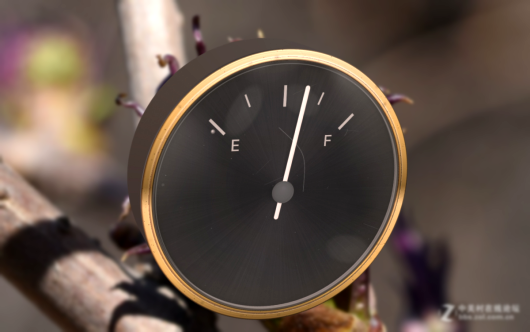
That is value=0.625
